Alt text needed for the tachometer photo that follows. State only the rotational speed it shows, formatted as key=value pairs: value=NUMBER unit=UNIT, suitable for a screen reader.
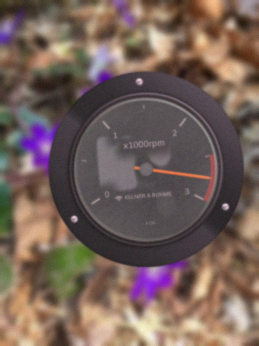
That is value=2750 unit=rpm
